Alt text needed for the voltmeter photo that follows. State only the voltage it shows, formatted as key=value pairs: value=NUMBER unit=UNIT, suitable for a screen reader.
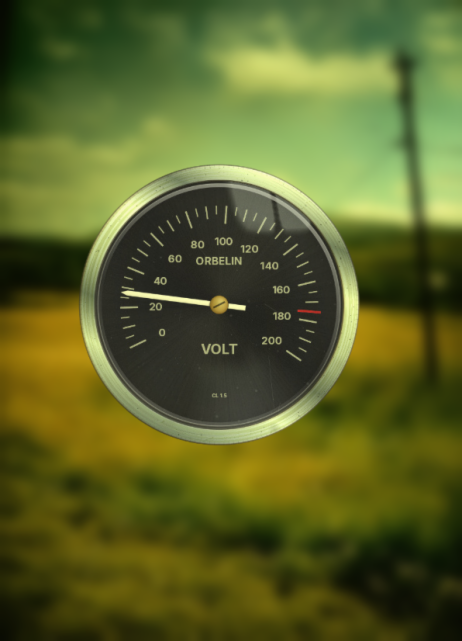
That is value=27.5 unit=V
